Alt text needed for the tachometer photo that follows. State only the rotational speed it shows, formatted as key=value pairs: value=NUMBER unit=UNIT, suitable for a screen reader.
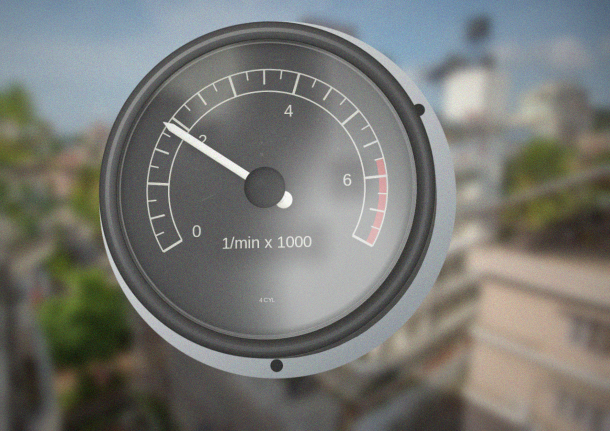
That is value=1875 unit=rpm
